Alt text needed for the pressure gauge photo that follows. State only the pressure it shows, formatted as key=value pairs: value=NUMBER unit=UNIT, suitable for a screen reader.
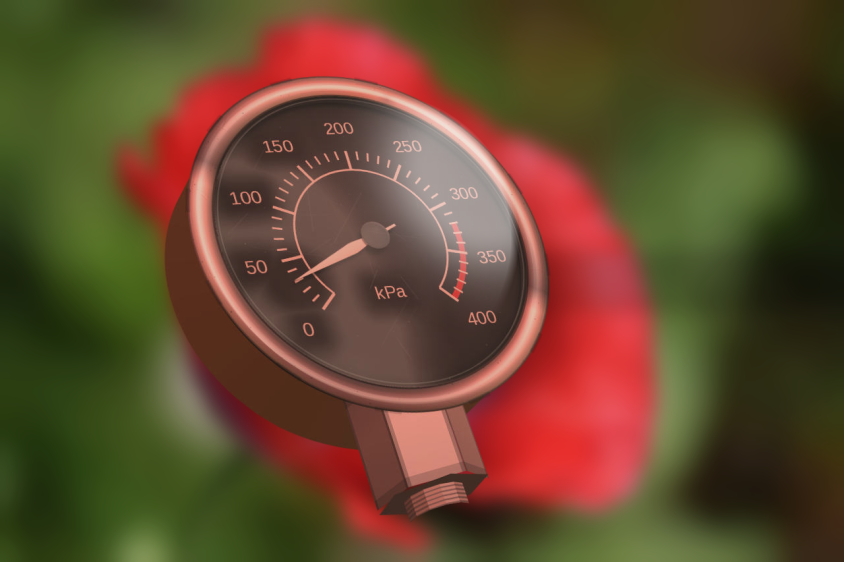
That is value=30 unit=kPa
